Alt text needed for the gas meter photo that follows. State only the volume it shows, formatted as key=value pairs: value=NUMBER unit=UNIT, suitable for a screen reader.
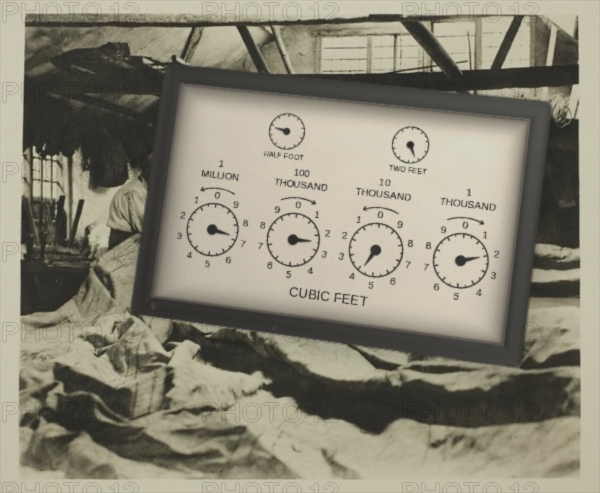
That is value=724200 unit=ft³
